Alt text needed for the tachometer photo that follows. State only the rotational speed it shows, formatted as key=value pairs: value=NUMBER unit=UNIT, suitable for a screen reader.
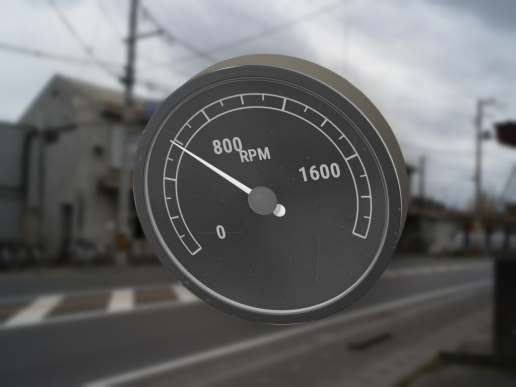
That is value=600 unit=rpm
